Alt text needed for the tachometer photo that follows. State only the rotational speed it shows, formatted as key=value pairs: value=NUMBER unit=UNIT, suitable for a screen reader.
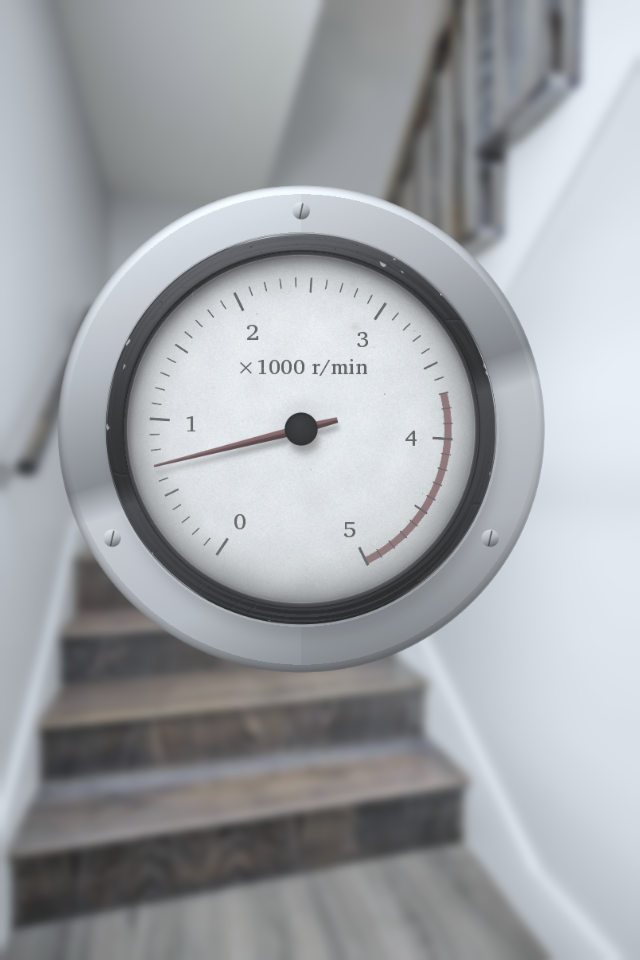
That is value=700 unit=rpm
